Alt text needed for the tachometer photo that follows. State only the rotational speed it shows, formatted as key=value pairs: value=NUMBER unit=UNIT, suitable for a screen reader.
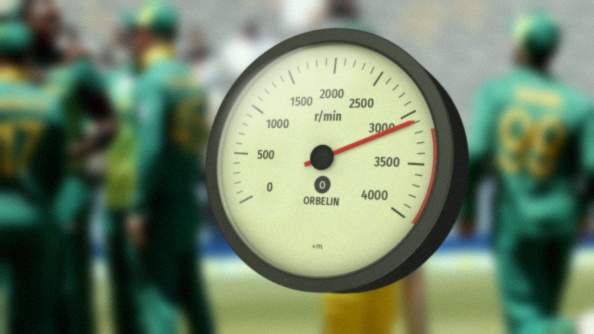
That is value=3100 unit=rpm
